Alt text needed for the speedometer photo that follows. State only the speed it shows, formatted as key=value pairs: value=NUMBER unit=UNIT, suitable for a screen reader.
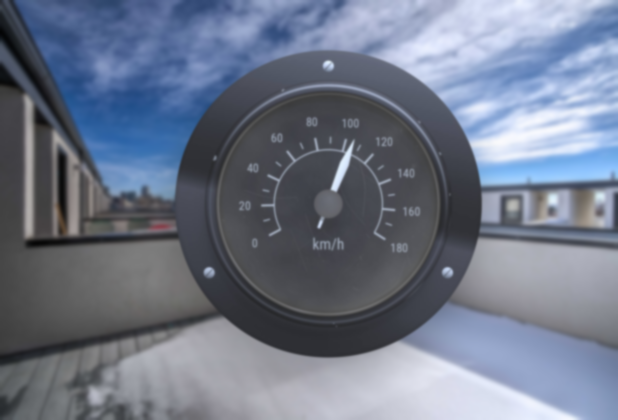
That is value=105 unit=km/h
